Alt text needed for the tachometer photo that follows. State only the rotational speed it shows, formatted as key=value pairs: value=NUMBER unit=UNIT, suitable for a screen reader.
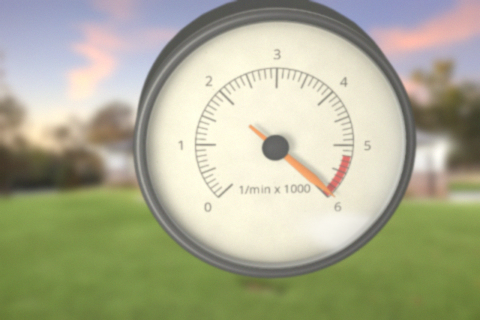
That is value=5900 unit=rpm
